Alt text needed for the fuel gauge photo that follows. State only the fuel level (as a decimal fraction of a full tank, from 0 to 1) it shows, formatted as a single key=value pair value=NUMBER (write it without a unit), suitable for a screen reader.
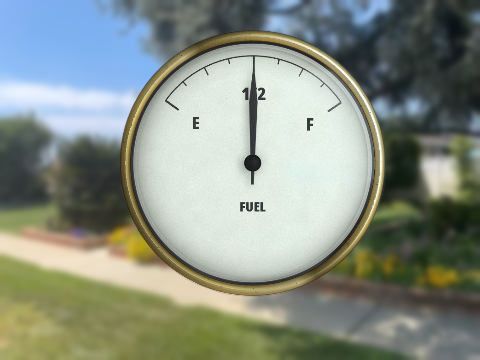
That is value=0.5
